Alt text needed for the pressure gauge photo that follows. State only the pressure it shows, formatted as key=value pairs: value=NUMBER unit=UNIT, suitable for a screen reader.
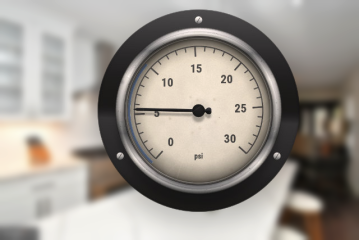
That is value=5.5 unit=psi
